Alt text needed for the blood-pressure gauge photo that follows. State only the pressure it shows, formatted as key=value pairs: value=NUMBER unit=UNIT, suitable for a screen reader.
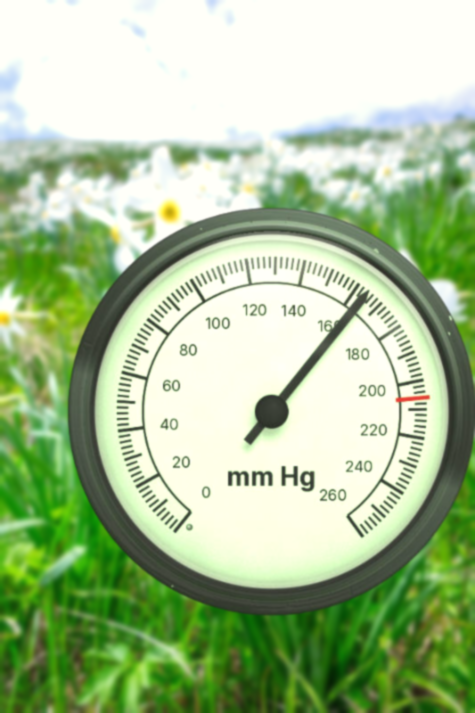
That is value=164 unit=mmHg
